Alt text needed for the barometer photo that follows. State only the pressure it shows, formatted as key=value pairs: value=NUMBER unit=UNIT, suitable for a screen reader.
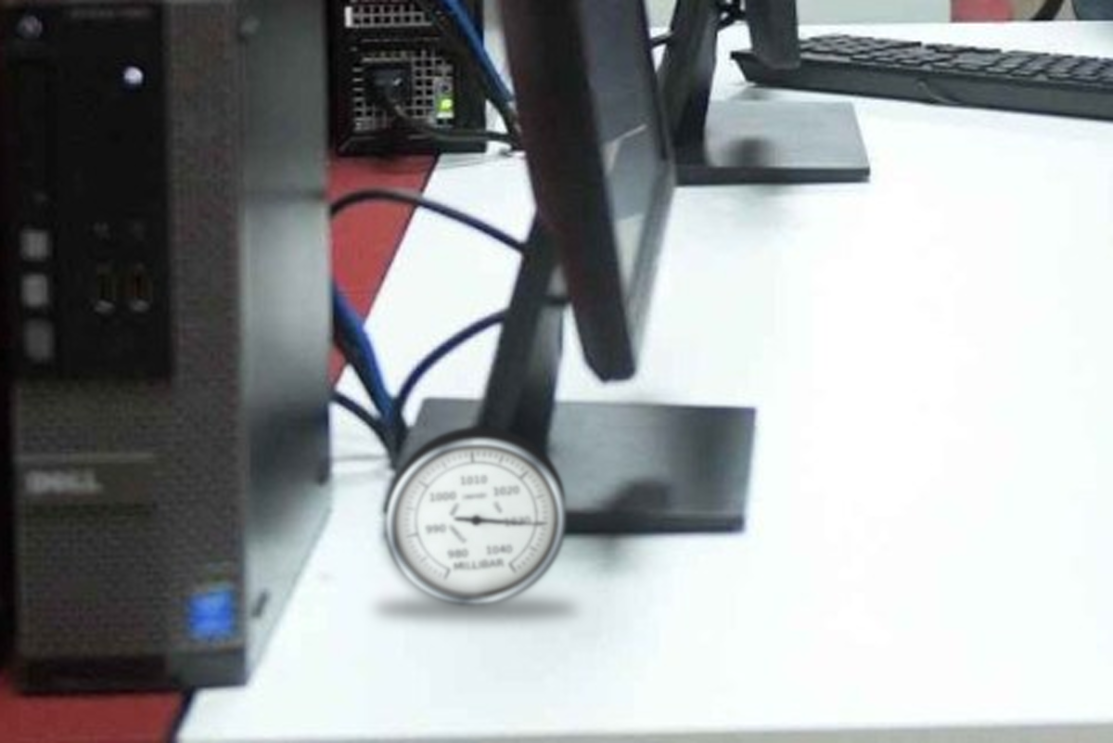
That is value=1030 unit=mbar
